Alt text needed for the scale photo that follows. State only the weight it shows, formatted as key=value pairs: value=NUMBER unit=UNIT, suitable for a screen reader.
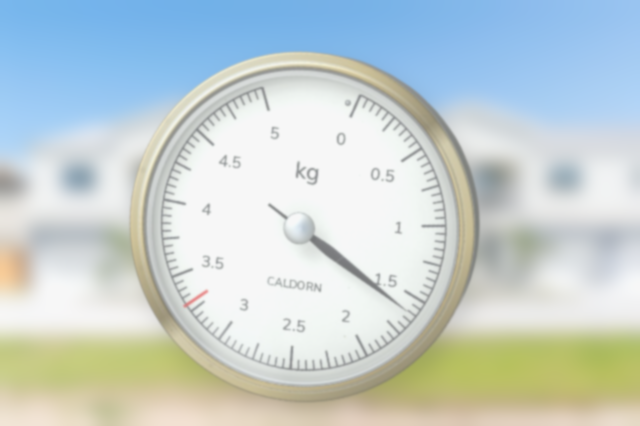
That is value=1.6 unit=kg
